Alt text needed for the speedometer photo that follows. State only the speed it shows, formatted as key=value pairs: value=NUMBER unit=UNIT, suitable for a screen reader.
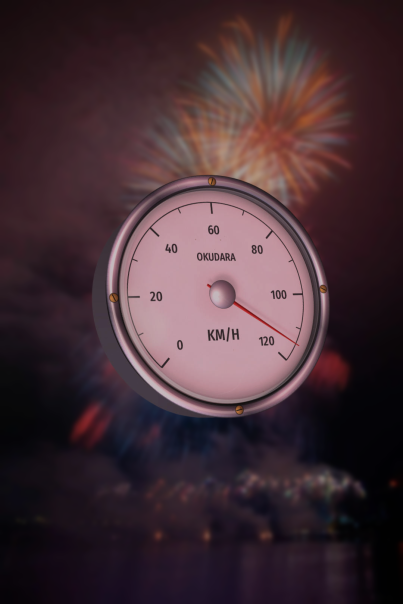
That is value=115 unit=km/h
